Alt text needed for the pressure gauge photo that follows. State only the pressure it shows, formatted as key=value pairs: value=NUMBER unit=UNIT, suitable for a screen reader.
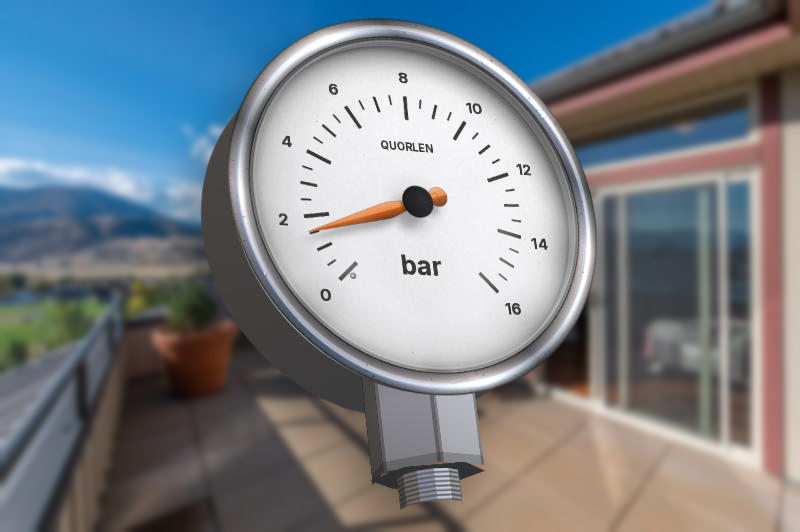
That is value=1.5 unit=bar
